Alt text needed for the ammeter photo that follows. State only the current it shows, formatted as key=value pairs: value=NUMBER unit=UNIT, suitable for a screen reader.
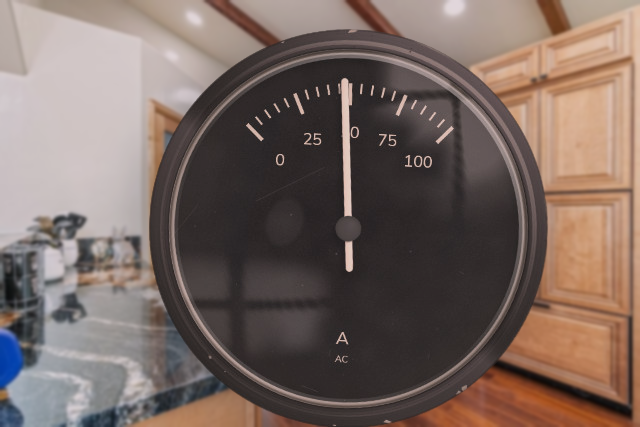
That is value=47.5 unit=A
